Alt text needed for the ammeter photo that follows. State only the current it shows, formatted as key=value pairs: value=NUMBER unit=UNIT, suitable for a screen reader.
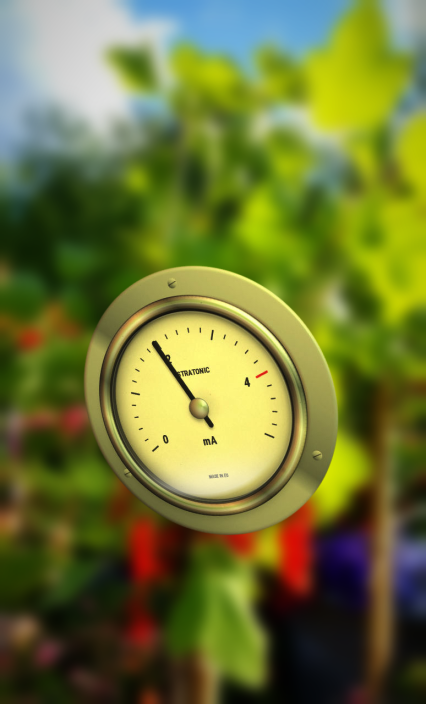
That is value=2 unit=mA
